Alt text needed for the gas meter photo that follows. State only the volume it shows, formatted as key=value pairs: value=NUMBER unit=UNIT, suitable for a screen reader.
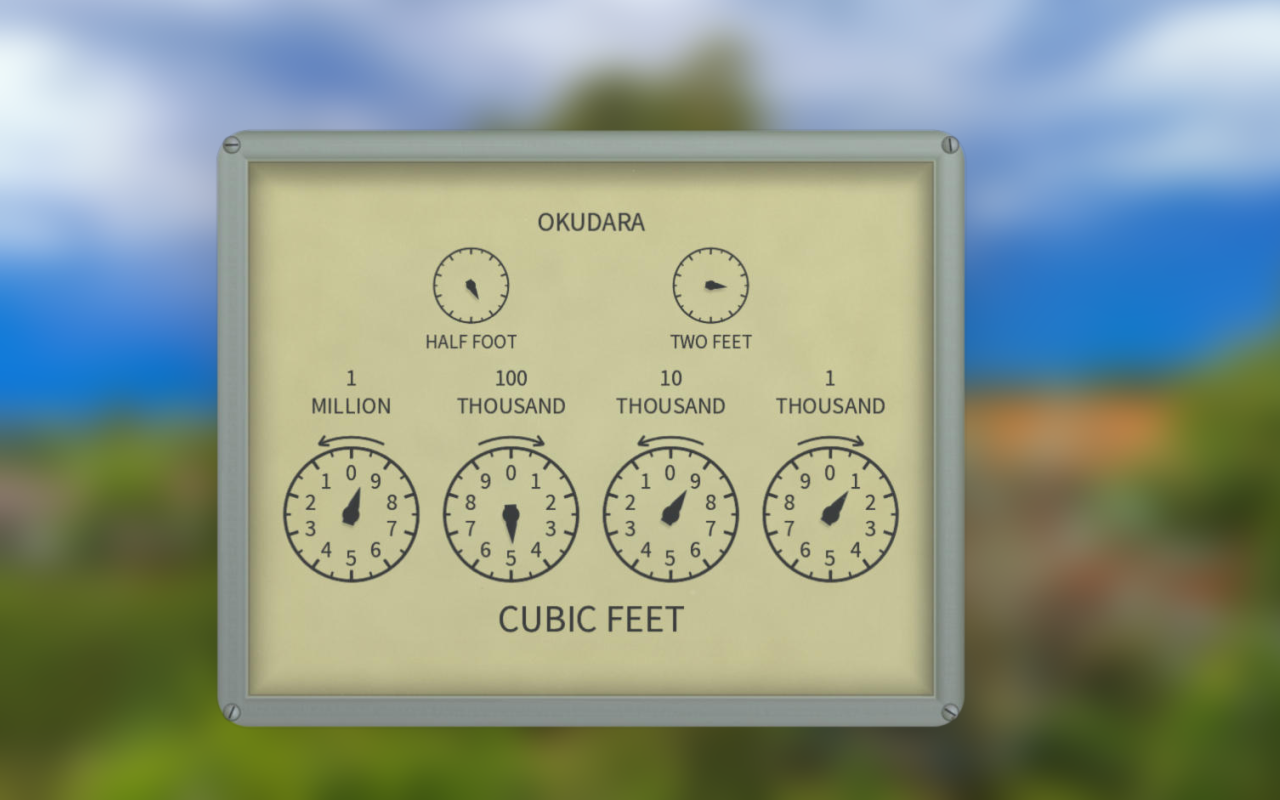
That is value=949100 unit=ft³
